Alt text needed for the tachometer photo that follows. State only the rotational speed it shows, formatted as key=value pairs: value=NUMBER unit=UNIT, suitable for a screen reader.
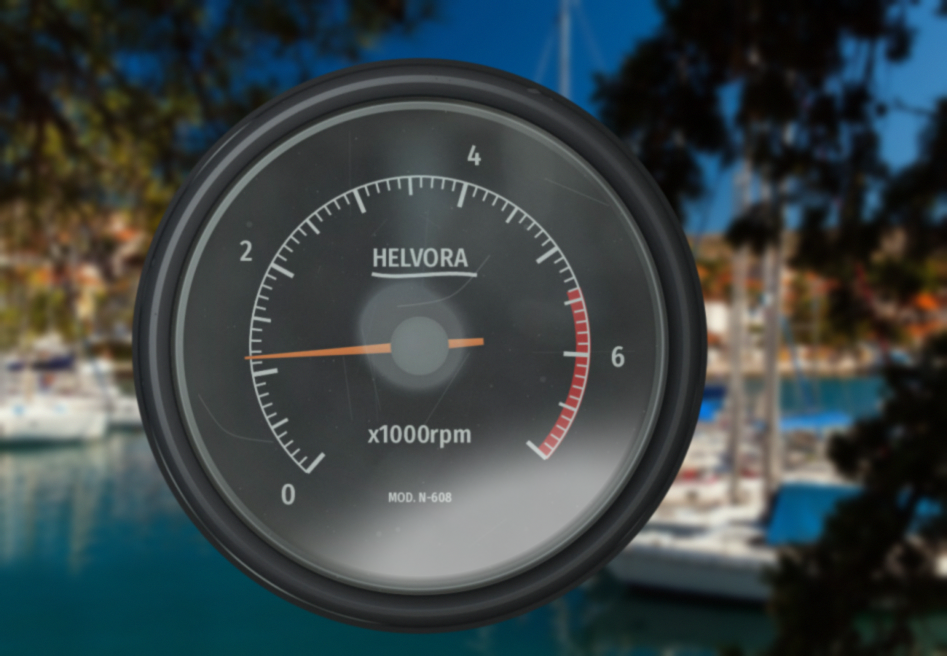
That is value=1150 unit=rpm
